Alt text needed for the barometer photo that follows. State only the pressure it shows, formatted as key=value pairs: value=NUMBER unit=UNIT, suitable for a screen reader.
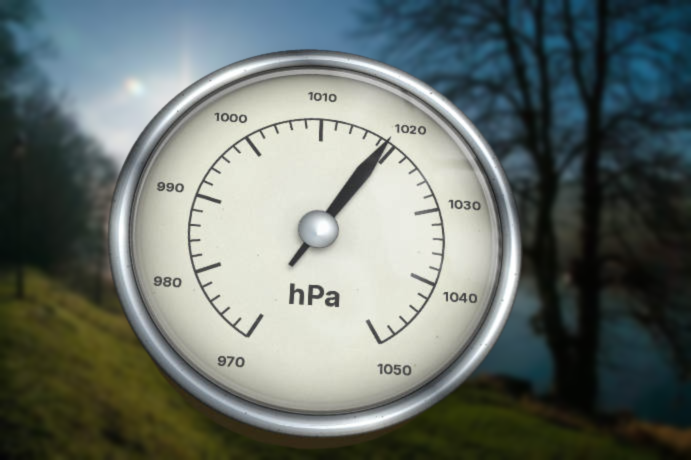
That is value=1019 unit=hPa
